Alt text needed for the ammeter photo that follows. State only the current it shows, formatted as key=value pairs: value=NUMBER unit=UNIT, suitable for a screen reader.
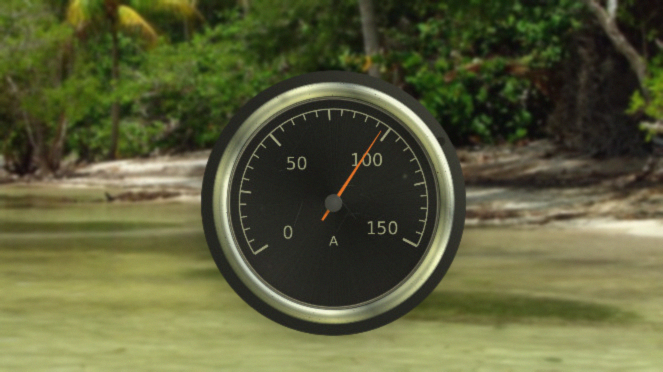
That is value=97.5 unit=A
